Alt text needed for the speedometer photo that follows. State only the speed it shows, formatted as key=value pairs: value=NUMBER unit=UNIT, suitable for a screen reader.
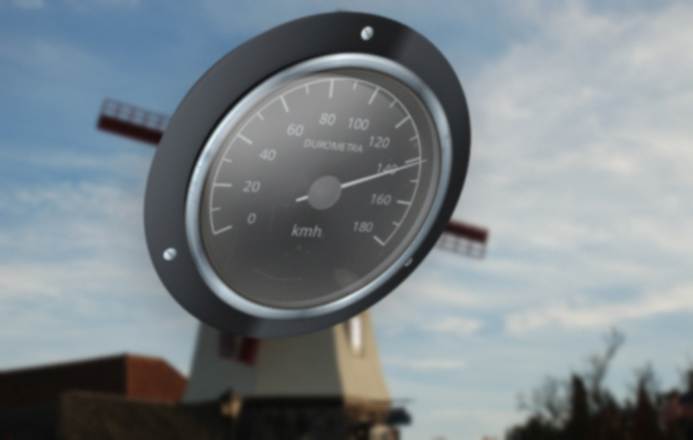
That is value=140 unit=km/h
